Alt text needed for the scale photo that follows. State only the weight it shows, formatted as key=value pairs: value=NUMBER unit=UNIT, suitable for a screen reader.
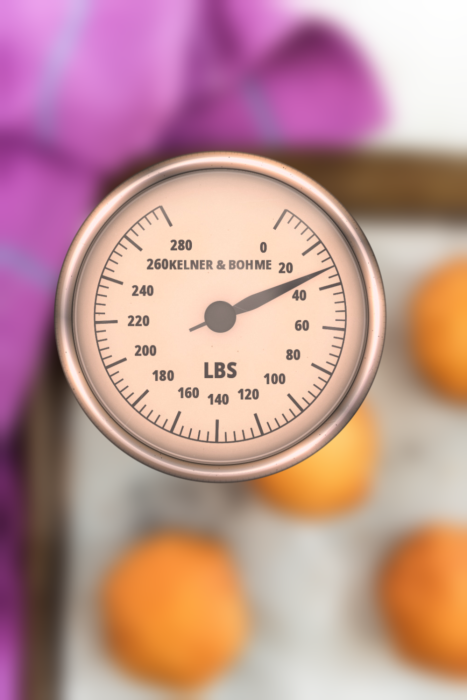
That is value=32 unit=lb
